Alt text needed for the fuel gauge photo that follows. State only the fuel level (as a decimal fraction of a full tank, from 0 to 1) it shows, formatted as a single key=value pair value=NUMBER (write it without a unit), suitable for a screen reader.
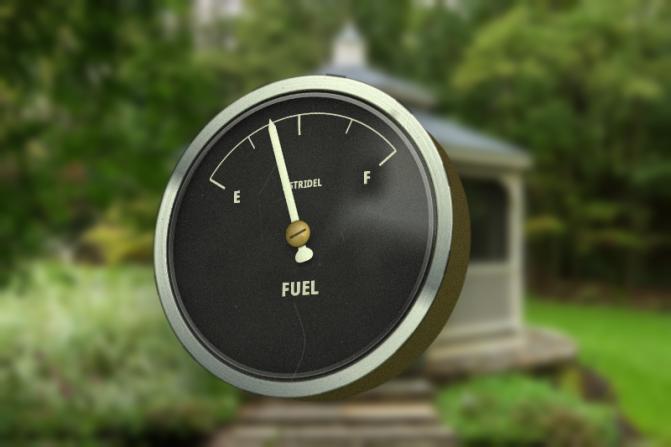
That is value=0.375
